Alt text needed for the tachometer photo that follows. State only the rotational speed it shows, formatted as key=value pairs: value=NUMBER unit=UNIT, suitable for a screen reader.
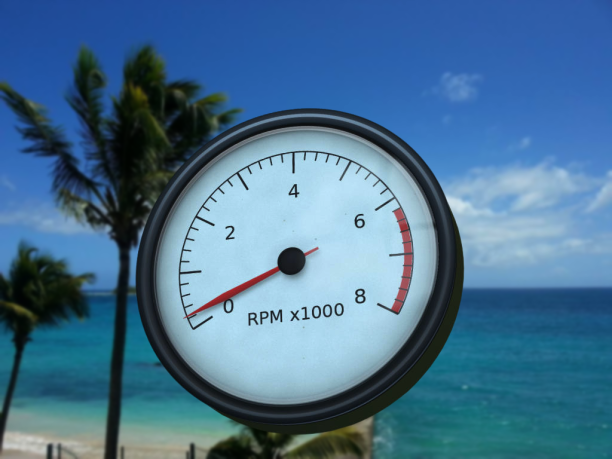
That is value=200 unit=rpm
